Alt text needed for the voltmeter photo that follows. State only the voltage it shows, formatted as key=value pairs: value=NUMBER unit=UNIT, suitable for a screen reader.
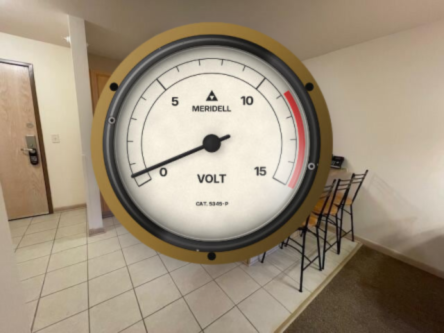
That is value=0.5 unit=V
